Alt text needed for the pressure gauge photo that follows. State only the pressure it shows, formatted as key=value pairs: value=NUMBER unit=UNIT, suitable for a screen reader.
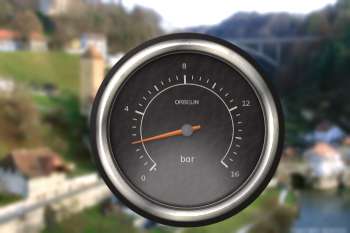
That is value=2 unit=bar
